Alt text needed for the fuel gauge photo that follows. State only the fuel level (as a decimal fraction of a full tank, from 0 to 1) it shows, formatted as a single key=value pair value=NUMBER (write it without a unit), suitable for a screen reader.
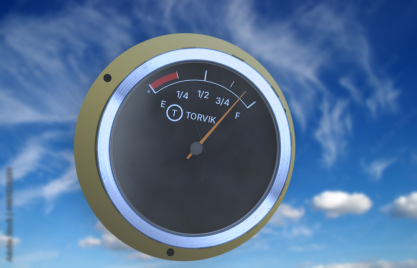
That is value=0.875
